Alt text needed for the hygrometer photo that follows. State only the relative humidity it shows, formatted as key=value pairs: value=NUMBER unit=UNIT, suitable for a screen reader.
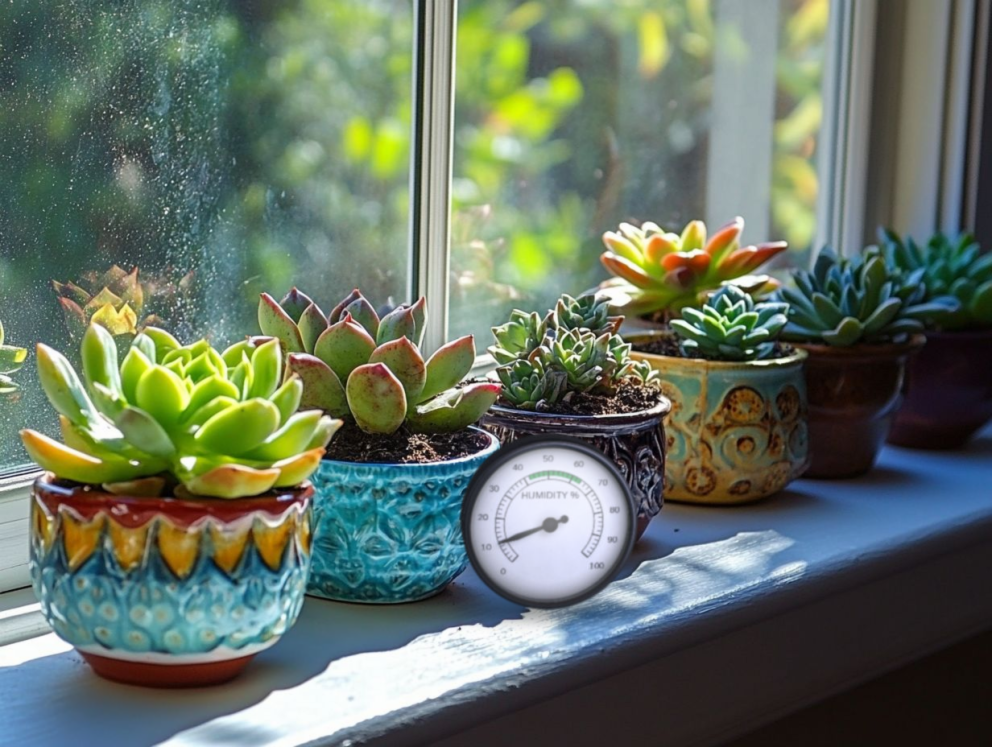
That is value=10 unit=%
